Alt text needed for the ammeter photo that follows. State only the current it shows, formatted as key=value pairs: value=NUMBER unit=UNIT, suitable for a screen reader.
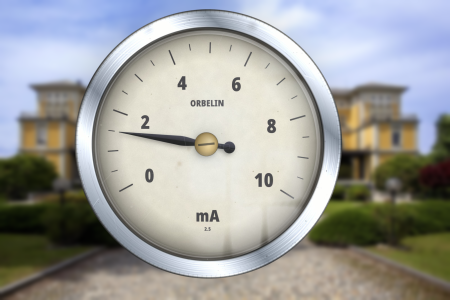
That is value=1.5 unit=mA
